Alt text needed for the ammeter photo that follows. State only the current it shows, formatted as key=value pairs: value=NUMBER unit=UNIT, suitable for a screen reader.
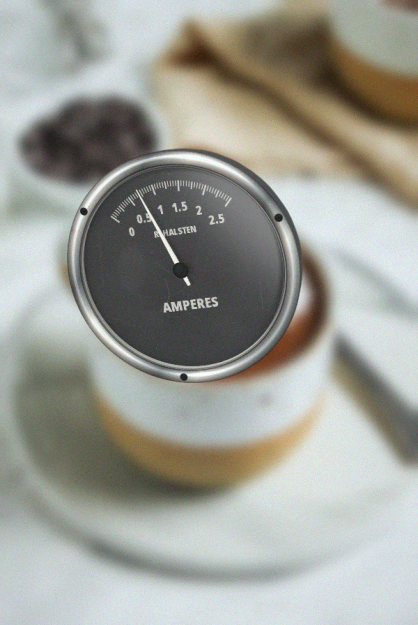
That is value=0.75 unit=A
